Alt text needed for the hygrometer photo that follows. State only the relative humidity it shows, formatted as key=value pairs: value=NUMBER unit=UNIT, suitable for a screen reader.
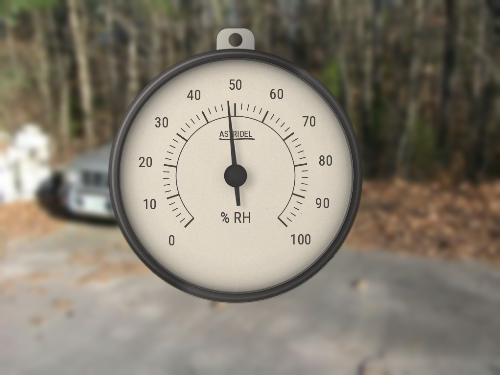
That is value=48 unit=%
